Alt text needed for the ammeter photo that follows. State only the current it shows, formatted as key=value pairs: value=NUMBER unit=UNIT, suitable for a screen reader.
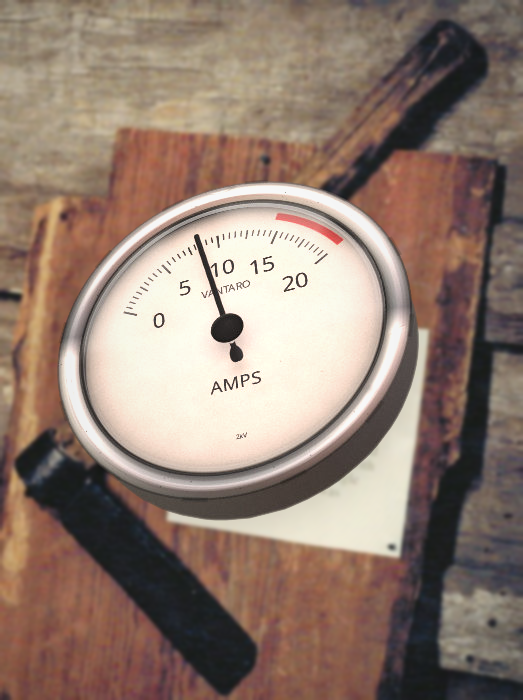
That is value=8.5 unit=A
